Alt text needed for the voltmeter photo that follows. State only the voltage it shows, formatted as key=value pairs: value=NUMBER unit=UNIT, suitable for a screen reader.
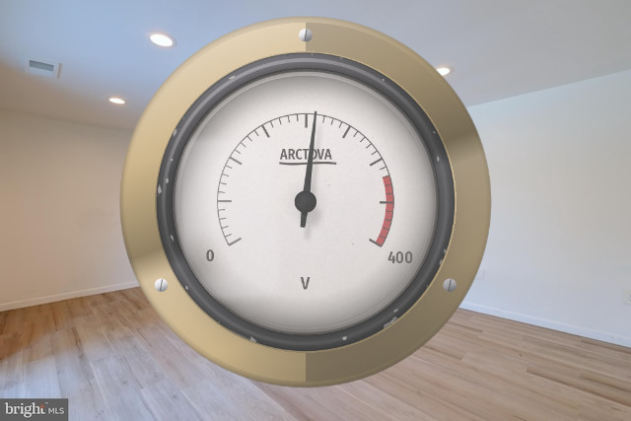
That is value=210 unit=V
